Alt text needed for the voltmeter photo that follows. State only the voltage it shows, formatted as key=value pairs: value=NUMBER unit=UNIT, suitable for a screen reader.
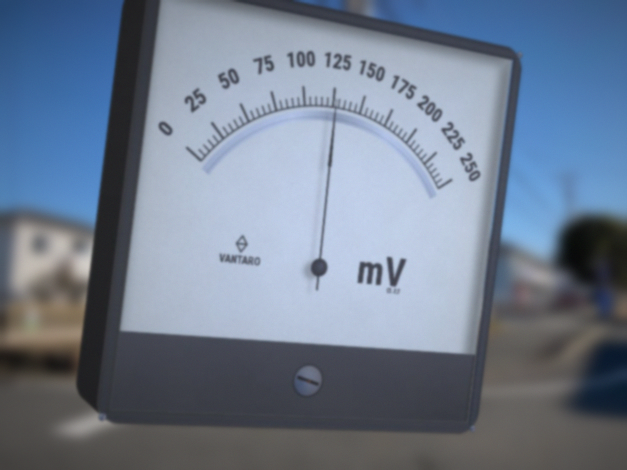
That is value=125 unit=mV
